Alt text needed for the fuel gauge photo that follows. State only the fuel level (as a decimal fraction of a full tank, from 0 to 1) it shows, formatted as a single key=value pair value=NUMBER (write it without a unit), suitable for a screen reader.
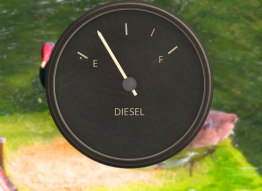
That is value=0.25
